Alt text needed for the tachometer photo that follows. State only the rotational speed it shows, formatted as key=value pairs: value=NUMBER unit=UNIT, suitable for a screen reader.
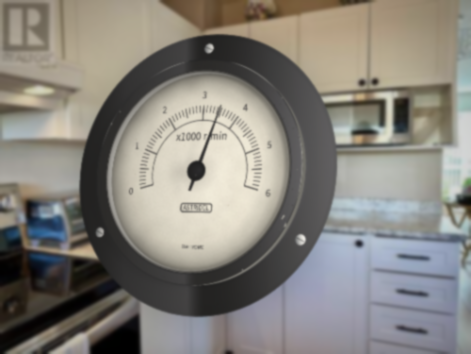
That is value=3500 unit=rpm
